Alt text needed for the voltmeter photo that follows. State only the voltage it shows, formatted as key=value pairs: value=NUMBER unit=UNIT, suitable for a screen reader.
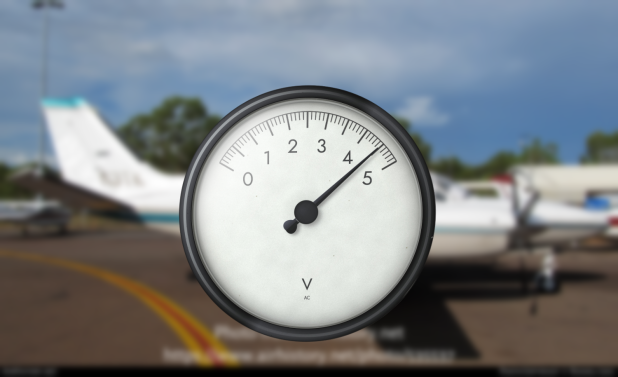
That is value=4.5 unit=V
